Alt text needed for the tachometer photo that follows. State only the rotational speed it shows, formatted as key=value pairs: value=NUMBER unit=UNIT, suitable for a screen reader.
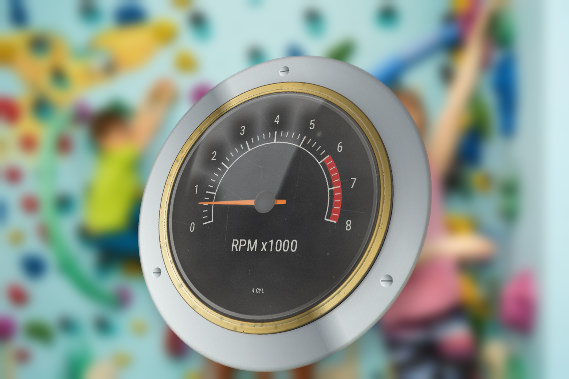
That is value=600 unit=rpm
